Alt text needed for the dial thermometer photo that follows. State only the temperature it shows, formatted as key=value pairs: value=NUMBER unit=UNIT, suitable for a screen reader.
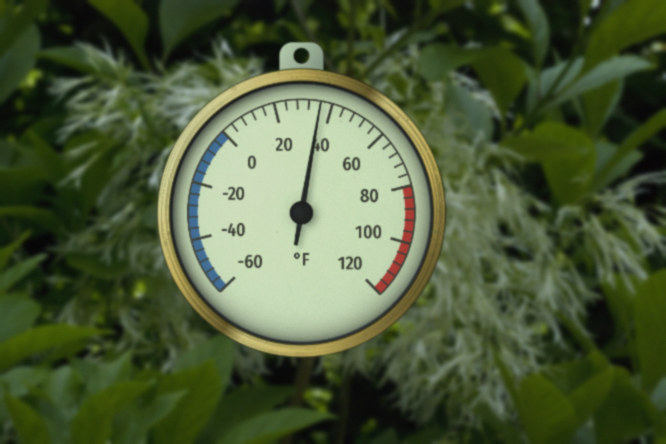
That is value=36 unit=°F
